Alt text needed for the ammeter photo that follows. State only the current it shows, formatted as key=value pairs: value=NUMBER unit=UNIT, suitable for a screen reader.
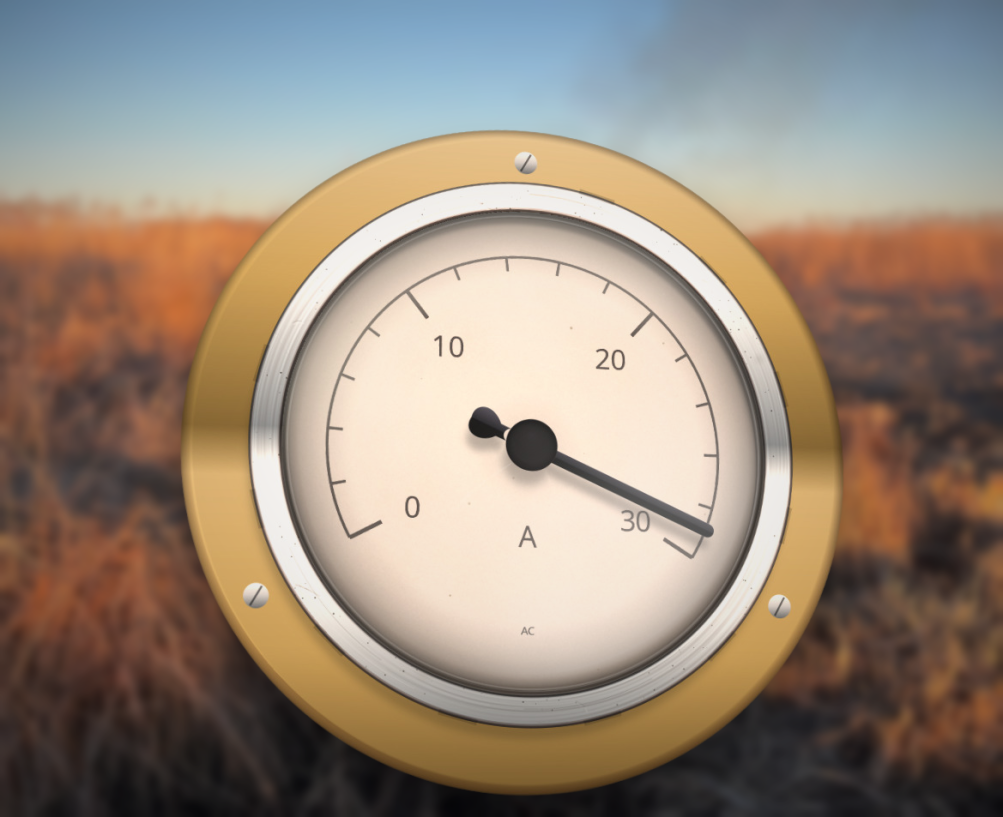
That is value=29 unit=A
